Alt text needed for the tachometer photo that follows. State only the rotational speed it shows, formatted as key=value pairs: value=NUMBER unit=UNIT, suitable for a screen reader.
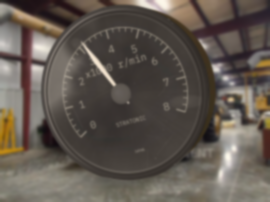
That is value=3200 unit=rpm
